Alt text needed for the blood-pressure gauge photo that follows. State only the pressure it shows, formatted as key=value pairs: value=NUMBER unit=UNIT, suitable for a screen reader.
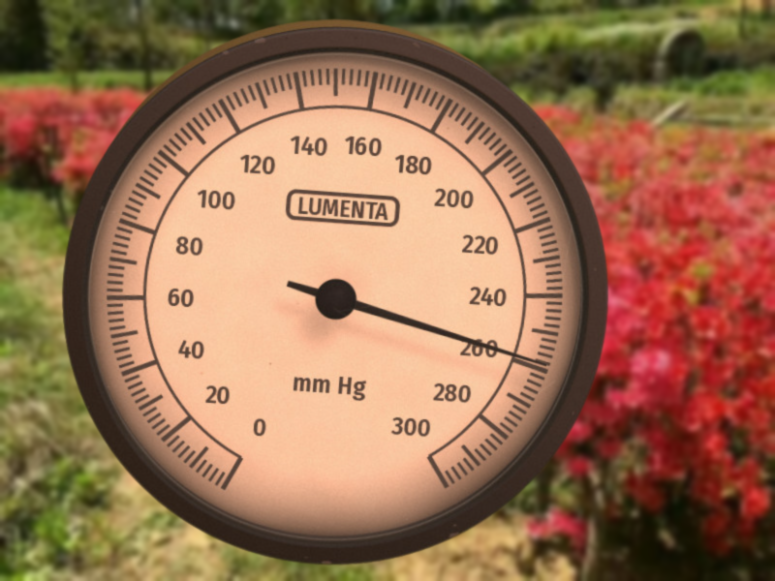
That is value=258 unit=mmHg
